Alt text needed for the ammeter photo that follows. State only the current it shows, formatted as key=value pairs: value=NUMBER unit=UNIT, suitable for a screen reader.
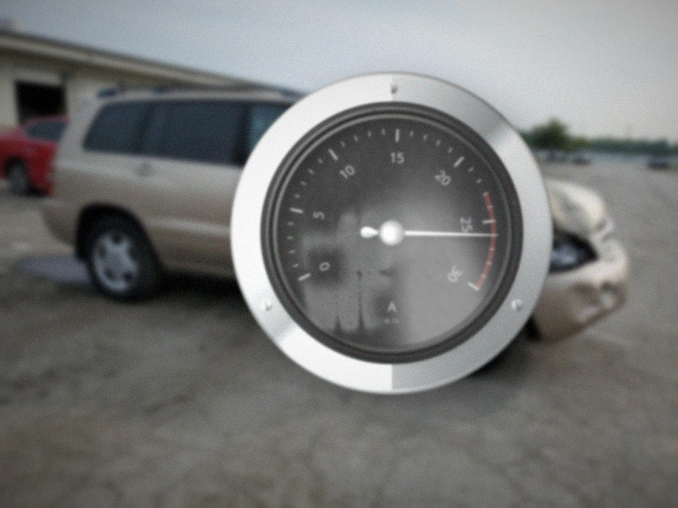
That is value=26 unit=A
